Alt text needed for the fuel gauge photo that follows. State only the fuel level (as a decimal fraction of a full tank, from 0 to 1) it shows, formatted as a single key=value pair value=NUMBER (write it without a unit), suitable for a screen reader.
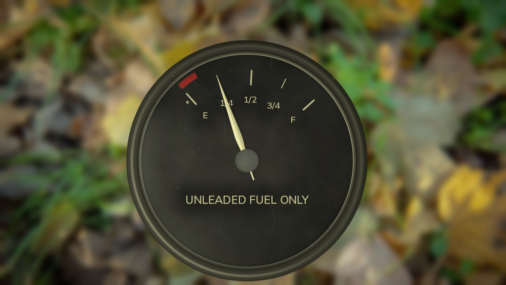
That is value=0.25
